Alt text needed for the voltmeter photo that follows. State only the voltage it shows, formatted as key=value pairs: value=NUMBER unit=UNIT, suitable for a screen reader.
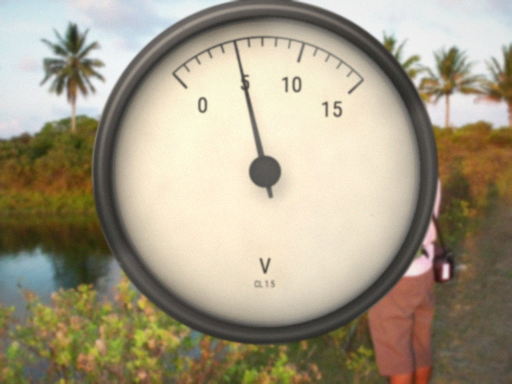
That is value=5 unit=V
